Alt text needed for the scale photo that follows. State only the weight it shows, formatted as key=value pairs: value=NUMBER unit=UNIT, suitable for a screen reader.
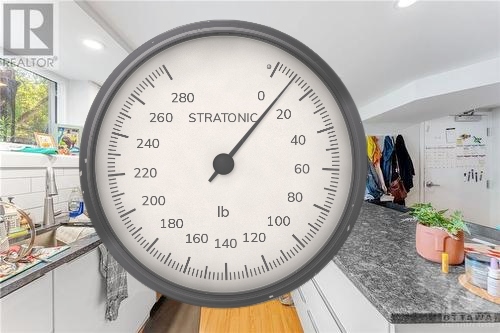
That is value=10 unit=lb
